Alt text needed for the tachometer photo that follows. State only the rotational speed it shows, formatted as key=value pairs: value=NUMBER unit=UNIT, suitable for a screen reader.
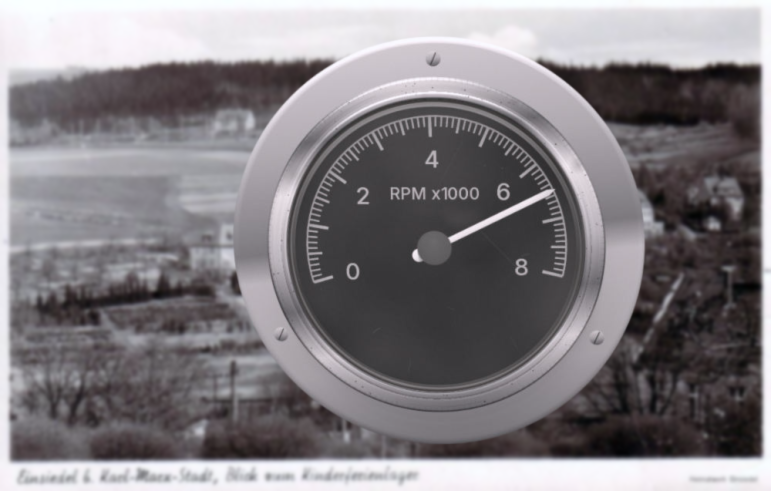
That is value=6500 unit=rpm
